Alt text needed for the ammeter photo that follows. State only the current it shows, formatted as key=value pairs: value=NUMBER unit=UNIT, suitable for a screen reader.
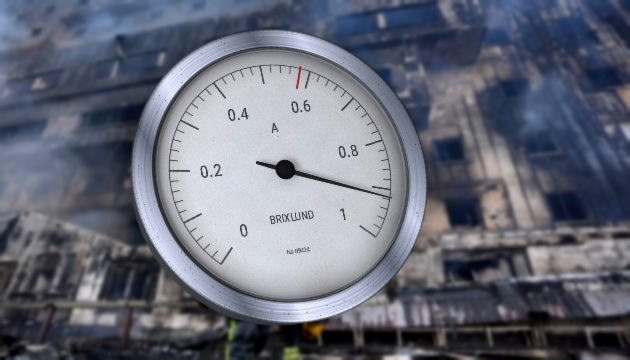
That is value=0.92 unit=A
